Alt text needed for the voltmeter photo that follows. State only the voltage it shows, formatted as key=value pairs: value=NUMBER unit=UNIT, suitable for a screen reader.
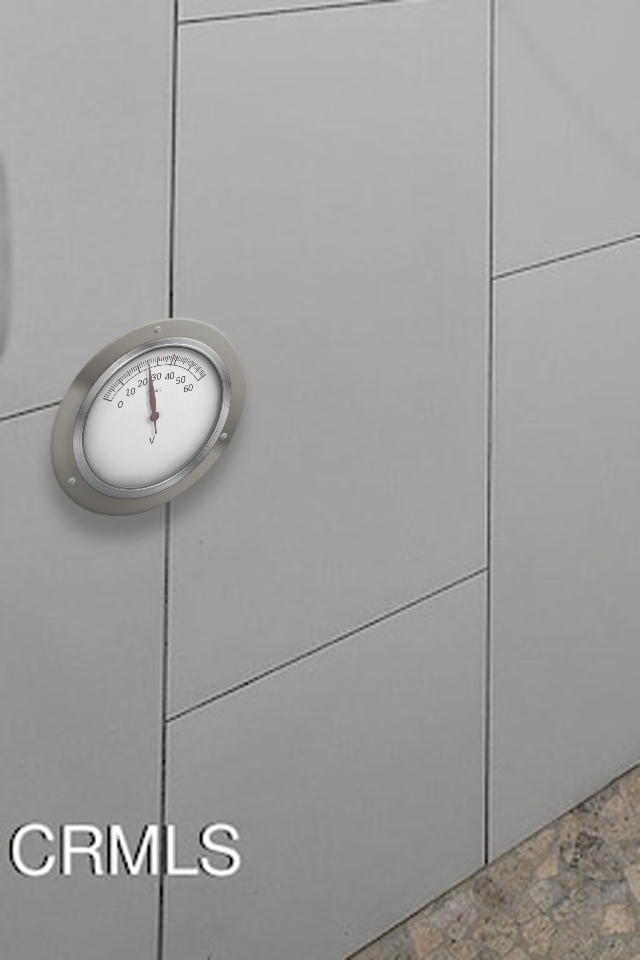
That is value=25 unit=V
